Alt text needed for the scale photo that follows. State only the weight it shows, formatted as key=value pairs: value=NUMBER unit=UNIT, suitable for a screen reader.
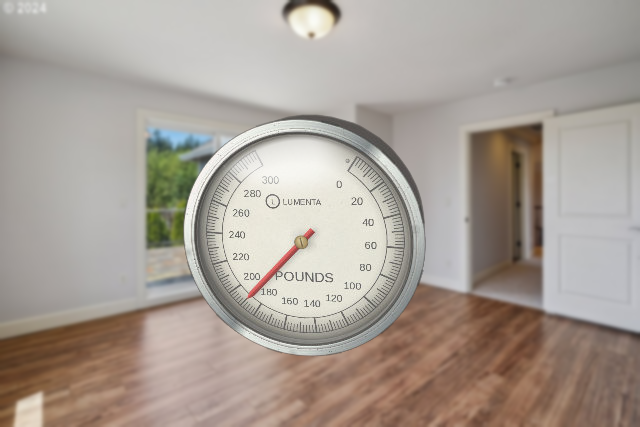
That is value=190 unit=lb
